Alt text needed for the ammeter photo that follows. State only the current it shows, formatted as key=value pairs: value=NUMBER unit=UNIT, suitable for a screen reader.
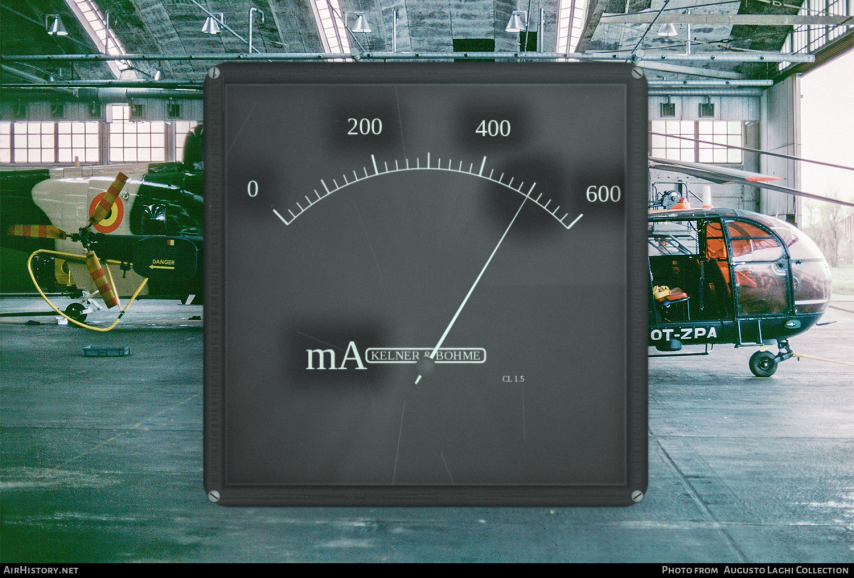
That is value=500 unit=mA
